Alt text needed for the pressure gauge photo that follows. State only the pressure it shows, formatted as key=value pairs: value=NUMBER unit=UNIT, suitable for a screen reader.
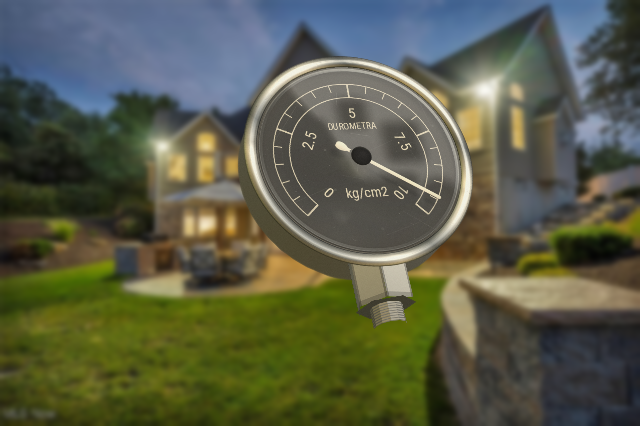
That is value=9.5 unit=kg/cm²
